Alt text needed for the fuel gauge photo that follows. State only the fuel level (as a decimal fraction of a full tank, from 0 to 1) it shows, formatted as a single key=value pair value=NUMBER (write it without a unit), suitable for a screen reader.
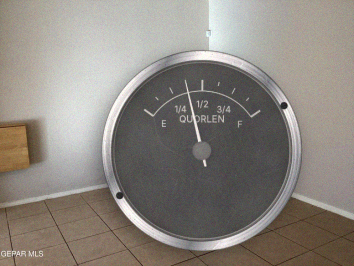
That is value=0.375
